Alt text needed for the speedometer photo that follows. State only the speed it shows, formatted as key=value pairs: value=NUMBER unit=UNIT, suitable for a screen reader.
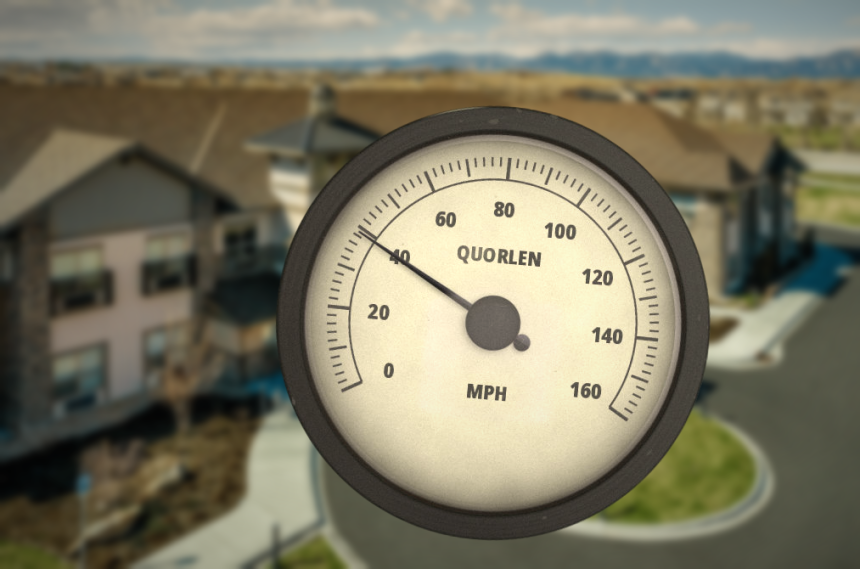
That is value=39 unit=mph
